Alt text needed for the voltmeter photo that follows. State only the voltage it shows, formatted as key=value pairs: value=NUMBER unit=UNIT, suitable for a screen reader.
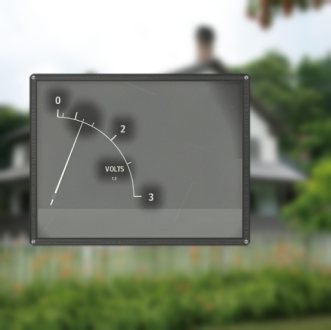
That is value=1.25 unit=V
